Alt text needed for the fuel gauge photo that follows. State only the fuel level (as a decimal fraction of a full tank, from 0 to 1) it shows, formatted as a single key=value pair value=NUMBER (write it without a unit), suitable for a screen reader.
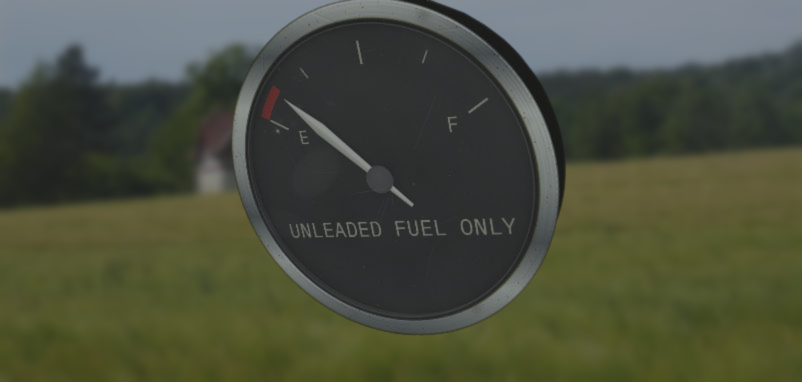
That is value=0.125
